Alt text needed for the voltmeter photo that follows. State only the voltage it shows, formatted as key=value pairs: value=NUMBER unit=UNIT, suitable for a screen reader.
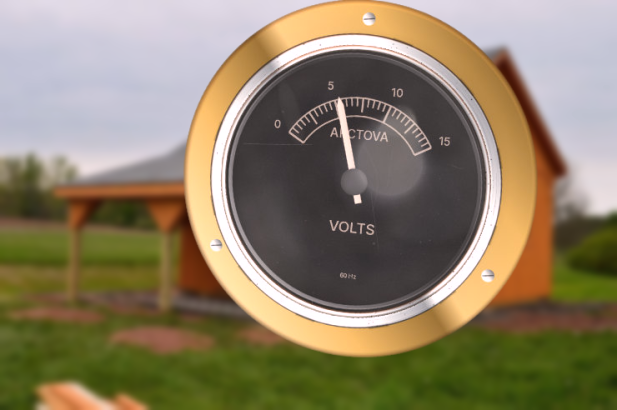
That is value=5.5 unit=V
